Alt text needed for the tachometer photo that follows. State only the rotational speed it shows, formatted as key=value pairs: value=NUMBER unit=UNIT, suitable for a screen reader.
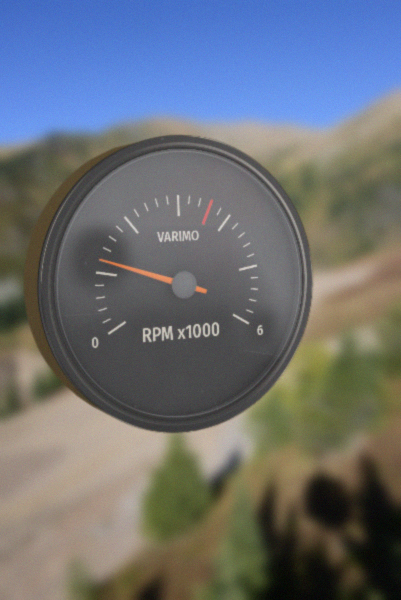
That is value=1200 unit=rpm
